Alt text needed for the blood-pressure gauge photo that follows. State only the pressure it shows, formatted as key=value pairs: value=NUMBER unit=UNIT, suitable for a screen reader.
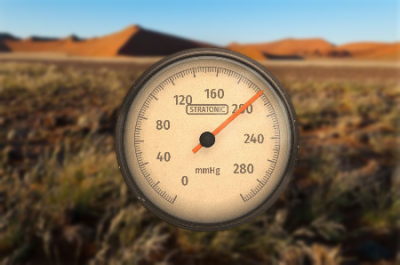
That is value=200 unit=mmHg
